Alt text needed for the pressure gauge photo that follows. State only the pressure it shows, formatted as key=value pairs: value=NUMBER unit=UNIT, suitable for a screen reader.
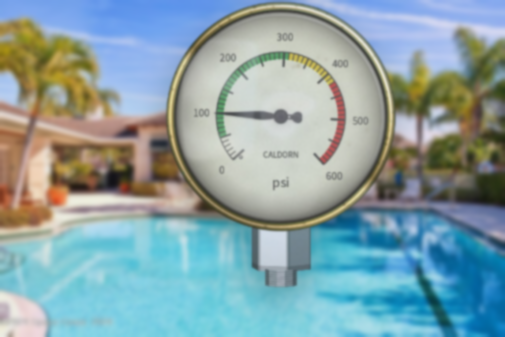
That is value=100 unit=psi
